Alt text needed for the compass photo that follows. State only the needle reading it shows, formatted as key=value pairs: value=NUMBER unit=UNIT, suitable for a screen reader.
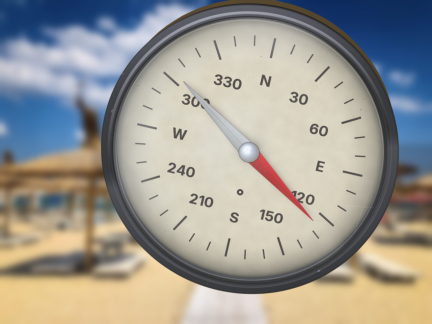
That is value=125 unit=°
